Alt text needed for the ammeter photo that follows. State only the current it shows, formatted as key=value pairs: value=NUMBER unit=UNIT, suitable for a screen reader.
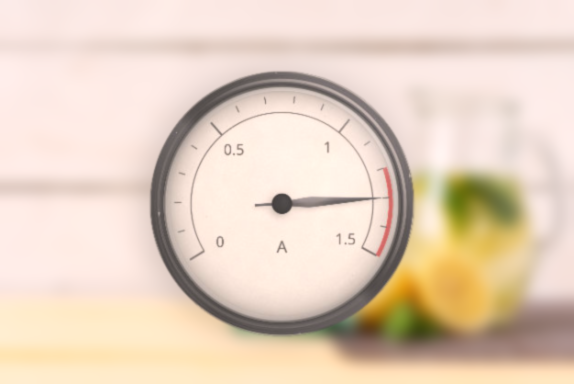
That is value=1.3 unit=A
